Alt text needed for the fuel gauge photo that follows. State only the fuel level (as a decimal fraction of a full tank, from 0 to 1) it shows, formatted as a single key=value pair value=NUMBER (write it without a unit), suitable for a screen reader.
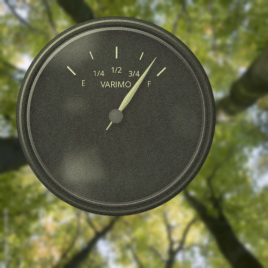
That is value=0.875
